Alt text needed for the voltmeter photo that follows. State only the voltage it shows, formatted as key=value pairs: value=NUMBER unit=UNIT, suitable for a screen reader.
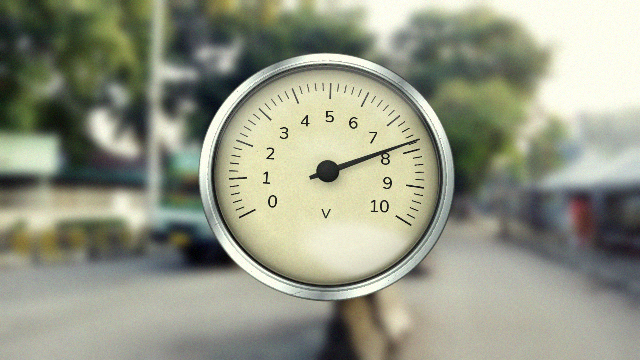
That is value=7.8 unit=V
